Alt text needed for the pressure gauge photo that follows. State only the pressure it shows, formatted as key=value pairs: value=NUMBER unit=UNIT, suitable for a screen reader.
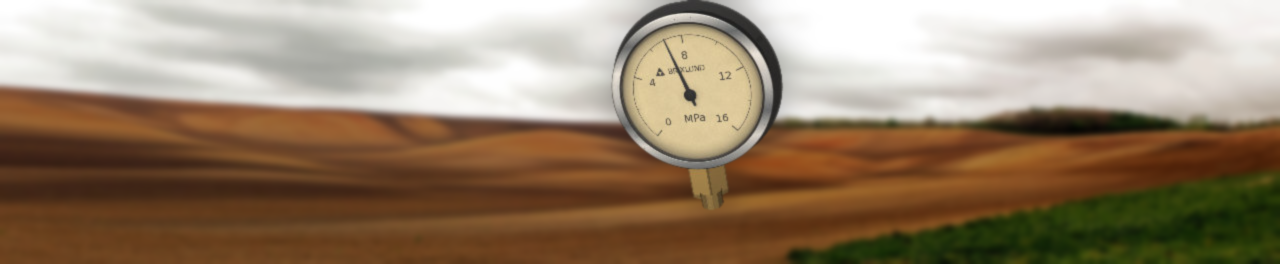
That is value=7 unit=MPa
